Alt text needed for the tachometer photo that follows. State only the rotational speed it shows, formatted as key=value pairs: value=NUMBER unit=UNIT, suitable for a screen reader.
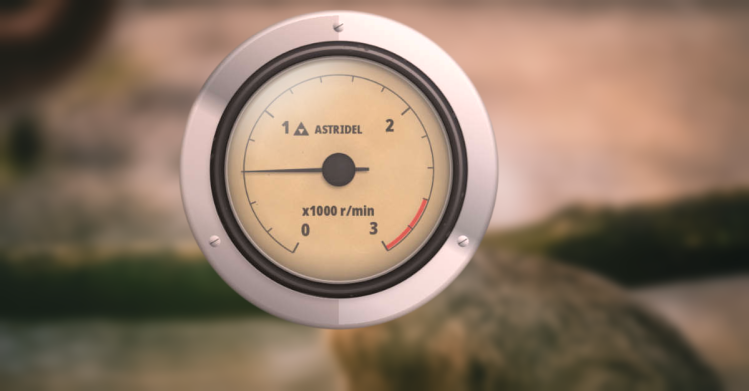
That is value=600 unit=rpm
